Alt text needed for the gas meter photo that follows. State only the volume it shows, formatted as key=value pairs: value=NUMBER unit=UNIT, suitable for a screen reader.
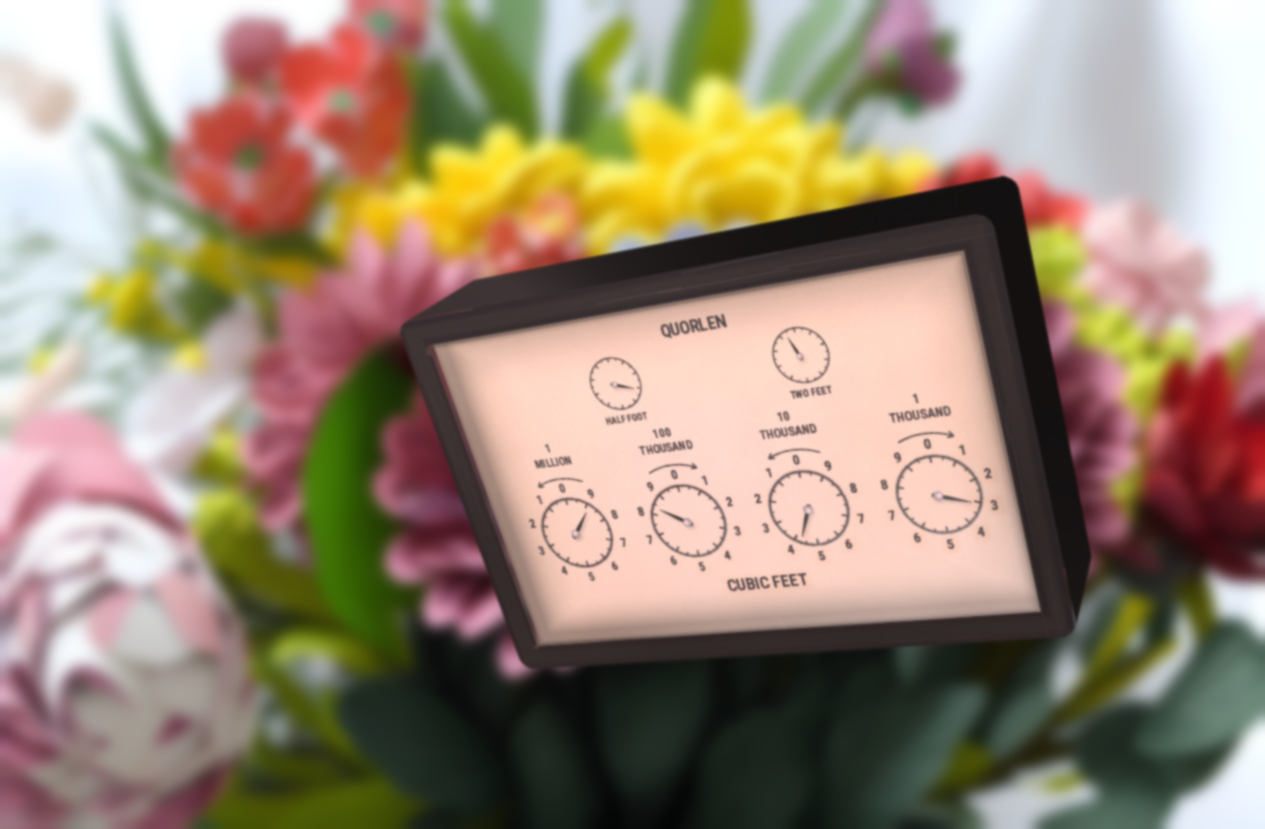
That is value=884300 unit=ft³
